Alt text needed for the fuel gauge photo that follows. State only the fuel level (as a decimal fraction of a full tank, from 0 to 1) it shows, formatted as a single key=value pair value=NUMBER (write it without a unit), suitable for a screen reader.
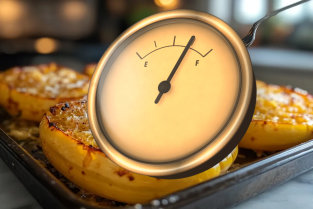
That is value=0.75
